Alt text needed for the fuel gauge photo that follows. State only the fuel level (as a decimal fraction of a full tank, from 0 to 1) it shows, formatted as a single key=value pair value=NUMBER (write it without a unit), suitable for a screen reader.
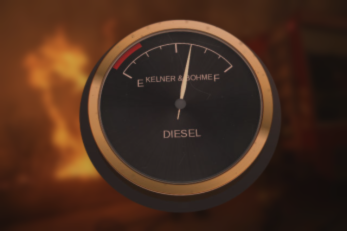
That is value=0.625
